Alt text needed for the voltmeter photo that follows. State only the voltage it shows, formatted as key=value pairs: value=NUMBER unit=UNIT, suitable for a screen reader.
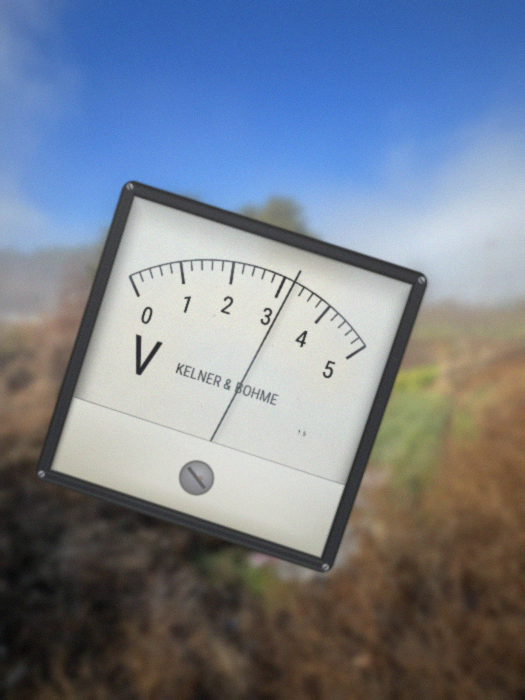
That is value=3.2 unit=V
